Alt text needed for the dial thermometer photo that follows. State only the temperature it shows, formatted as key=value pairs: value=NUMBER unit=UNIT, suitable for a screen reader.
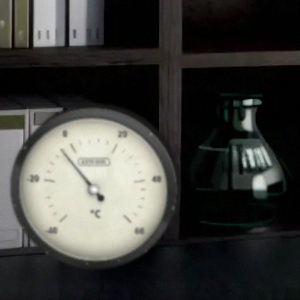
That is value=-4 unit=°C
